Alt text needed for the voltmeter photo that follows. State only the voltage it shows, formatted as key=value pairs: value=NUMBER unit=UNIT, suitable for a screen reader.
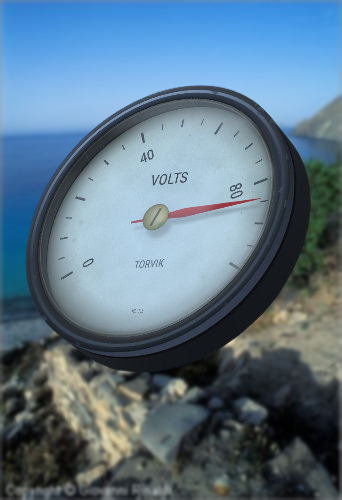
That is value=85 unit=V
